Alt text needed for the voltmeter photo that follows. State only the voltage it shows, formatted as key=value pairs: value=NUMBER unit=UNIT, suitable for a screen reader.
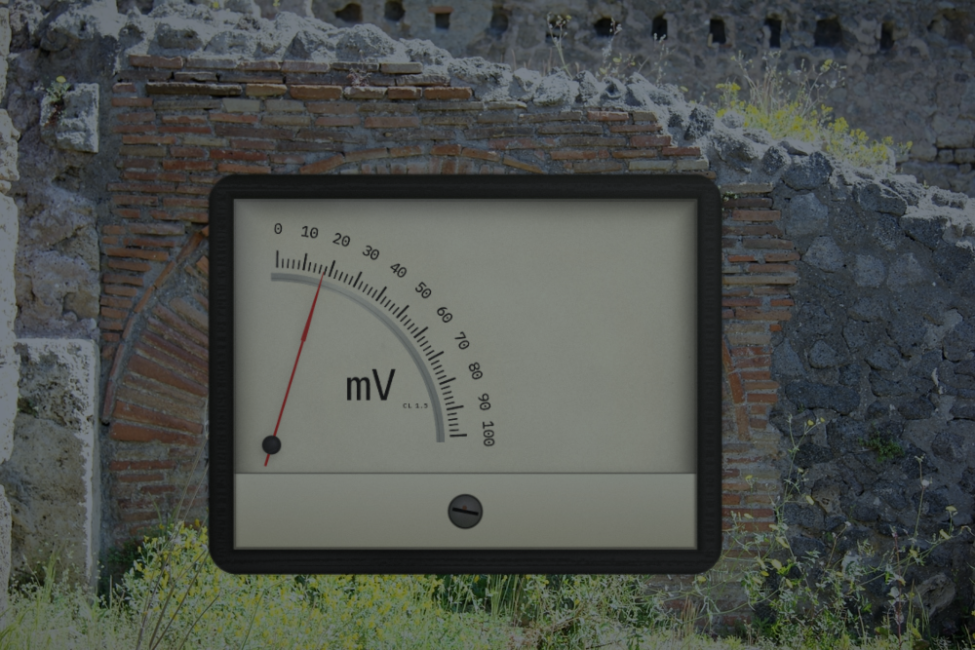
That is value=18 unit=mV
